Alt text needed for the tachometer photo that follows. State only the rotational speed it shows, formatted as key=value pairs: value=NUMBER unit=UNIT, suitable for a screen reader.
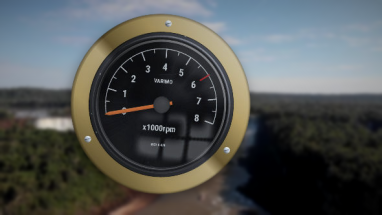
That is value=0 unit=rpm
